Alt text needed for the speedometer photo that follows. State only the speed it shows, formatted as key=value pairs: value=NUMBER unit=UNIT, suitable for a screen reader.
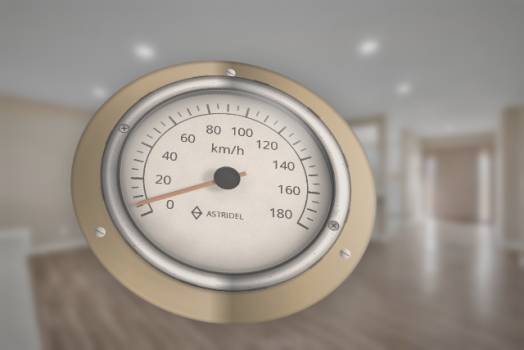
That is value=5 unit=km/h
